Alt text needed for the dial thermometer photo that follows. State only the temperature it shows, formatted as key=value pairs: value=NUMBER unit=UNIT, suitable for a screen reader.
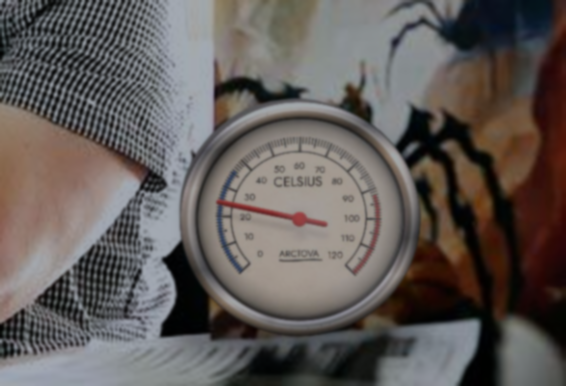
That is value=25 unit=°C
